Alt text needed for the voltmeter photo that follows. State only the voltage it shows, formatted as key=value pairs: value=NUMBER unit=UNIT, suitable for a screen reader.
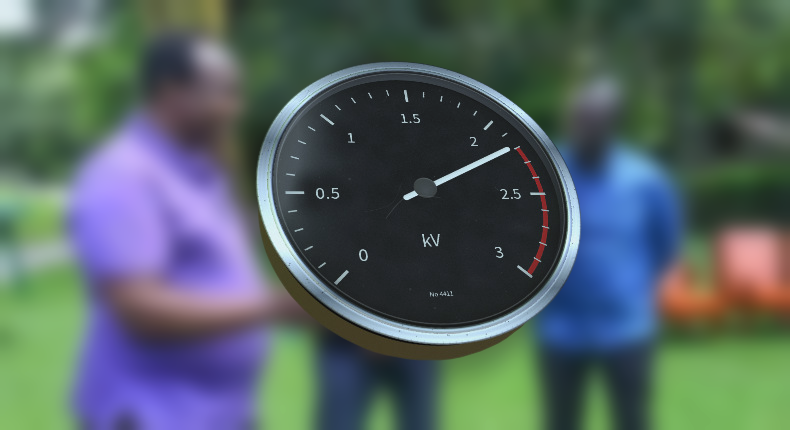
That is value=2.2 unit=kV
